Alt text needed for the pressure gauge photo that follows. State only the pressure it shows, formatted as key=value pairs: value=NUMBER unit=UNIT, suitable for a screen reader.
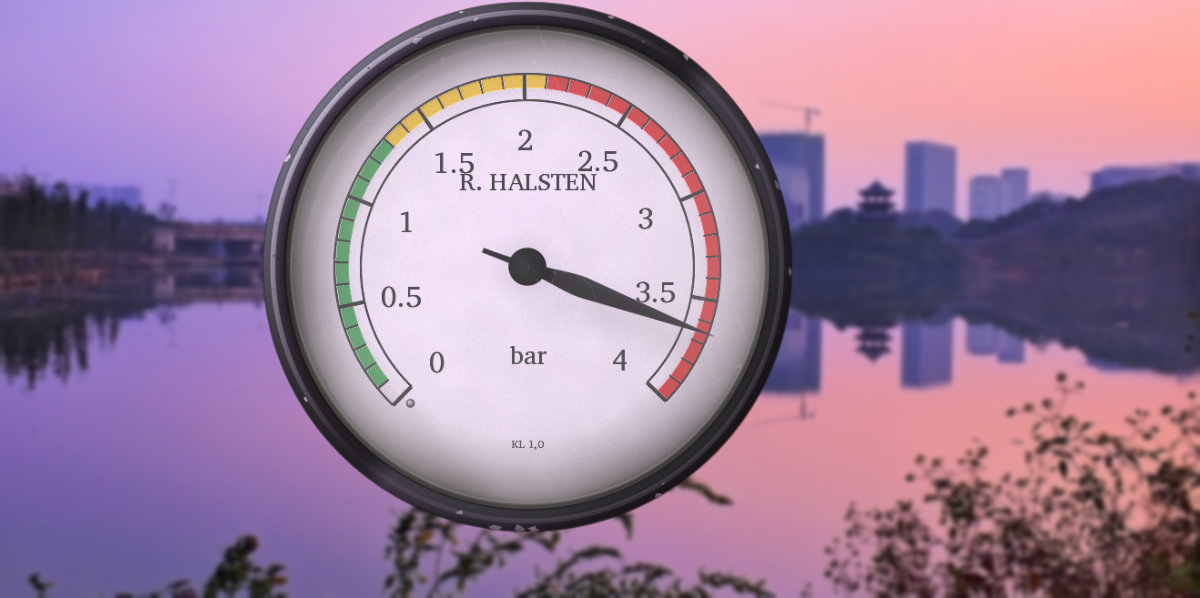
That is value=3.65 unit=bar
